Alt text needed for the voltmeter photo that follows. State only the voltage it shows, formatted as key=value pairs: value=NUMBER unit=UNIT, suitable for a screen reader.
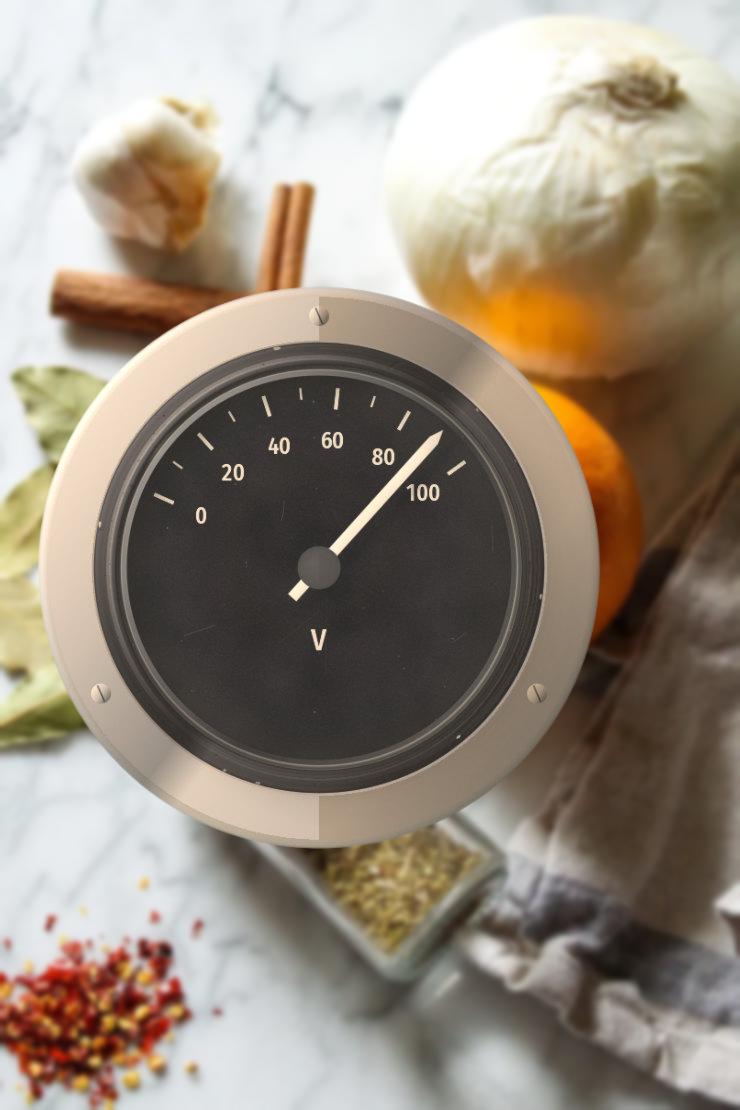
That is value=90 unit=V
